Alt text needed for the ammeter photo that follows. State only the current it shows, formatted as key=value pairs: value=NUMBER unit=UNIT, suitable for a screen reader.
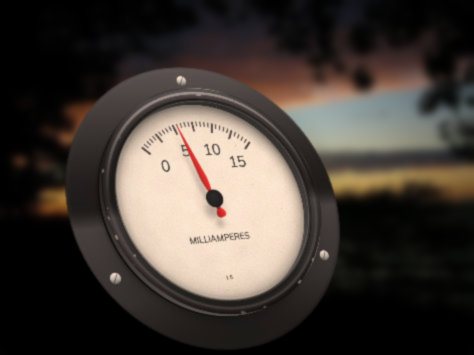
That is value=5 unit=mA
